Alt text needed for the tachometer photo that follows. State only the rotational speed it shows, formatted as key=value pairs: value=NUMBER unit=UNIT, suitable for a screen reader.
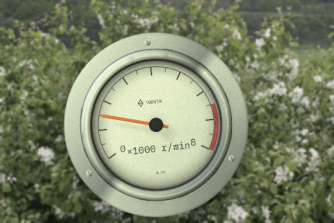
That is value=1500 unit=rpm
